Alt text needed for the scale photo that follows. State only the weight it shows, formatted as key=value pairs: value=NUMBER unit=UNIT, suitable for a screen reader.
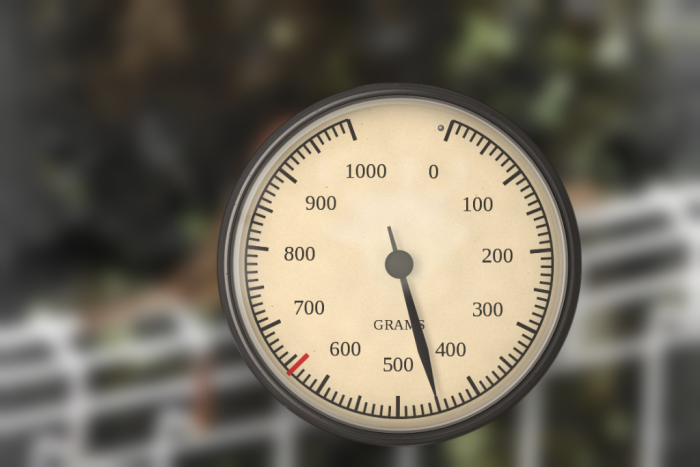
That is value=450 unit=g
